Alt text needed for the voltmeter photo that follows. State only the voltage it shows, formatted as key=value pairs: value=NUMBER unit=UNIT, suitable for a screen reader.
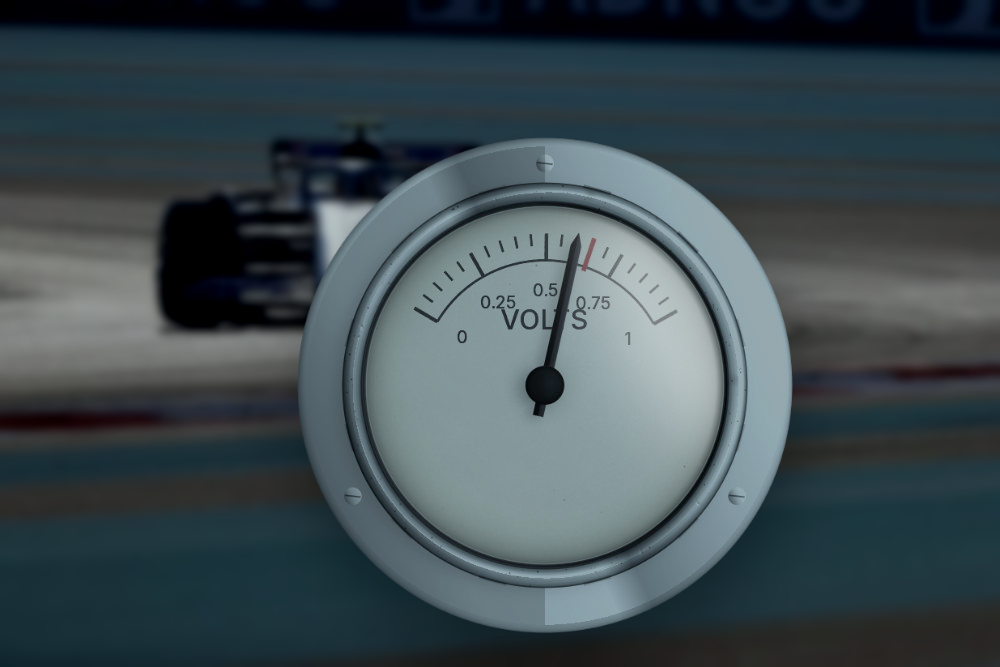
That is value=0.6 unit=V
